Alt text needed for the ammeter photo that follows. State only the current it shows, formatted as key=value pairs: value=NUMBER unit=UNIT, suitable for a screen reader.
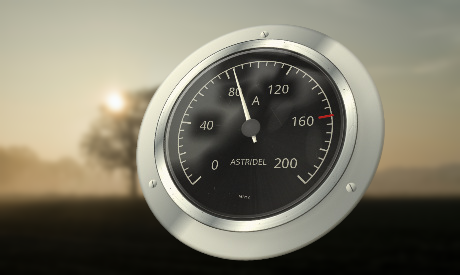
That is value=85 unit=A
